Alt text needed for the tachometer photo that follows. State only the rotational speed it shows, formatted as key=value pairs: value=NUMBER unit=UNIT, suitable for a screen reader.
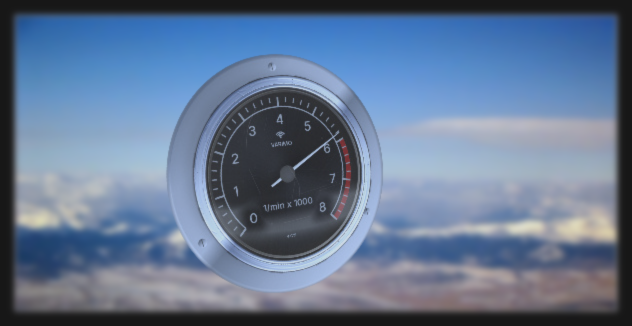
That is value=5800 unit=rpm
